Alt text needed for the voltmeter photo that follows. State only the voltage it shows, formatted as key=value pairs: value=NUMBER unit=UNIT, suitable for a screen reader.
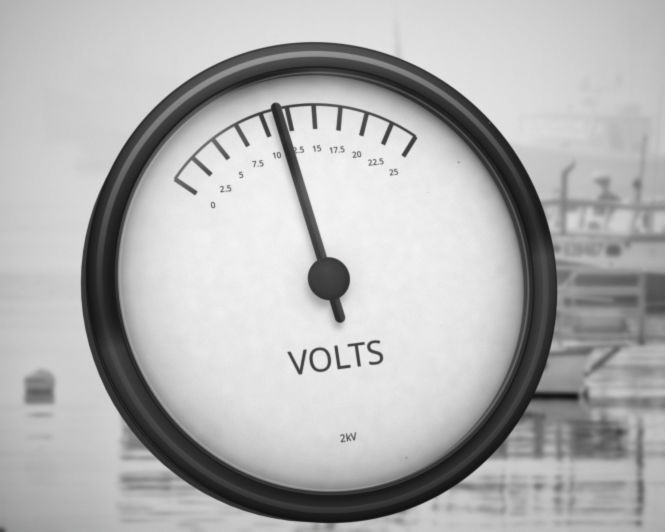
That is value=11.25 unit=V
